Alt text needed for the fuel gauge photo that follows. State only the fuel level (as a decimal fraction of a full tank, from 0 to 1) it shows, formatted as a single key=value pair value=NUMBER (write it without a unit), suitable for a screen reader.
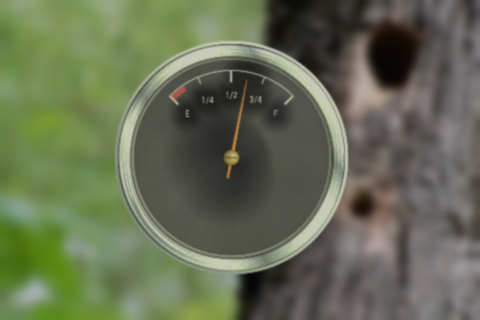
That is value=0.625
